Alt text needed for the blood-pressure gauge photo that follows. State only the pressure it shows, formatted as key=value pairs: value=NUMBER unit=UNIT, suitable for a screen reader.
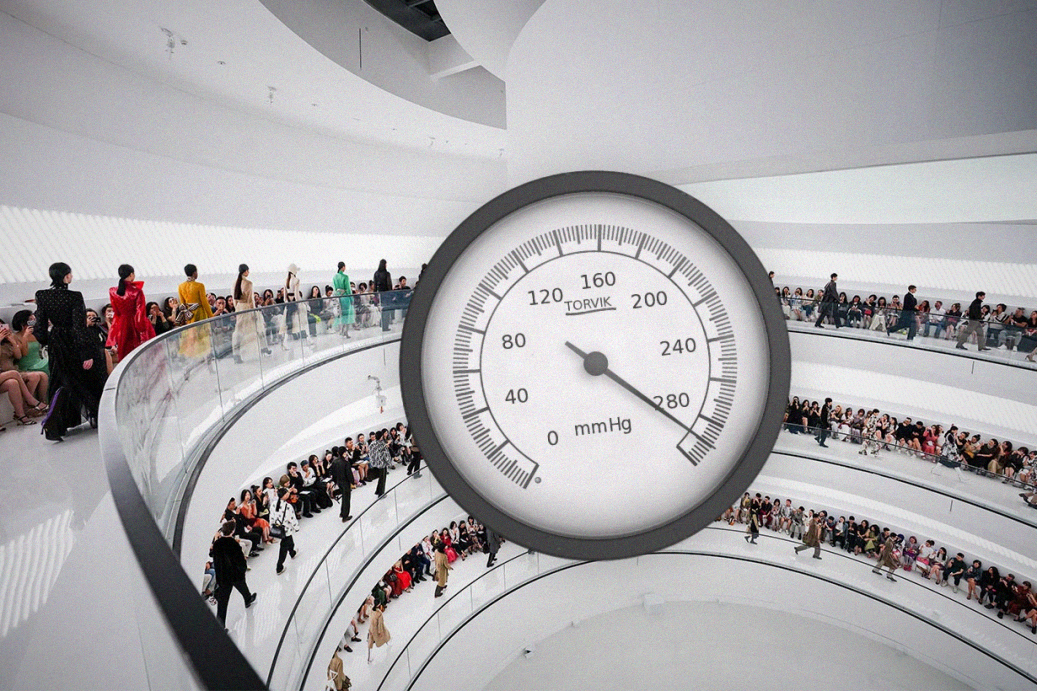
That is value=290 unit=mmHg
